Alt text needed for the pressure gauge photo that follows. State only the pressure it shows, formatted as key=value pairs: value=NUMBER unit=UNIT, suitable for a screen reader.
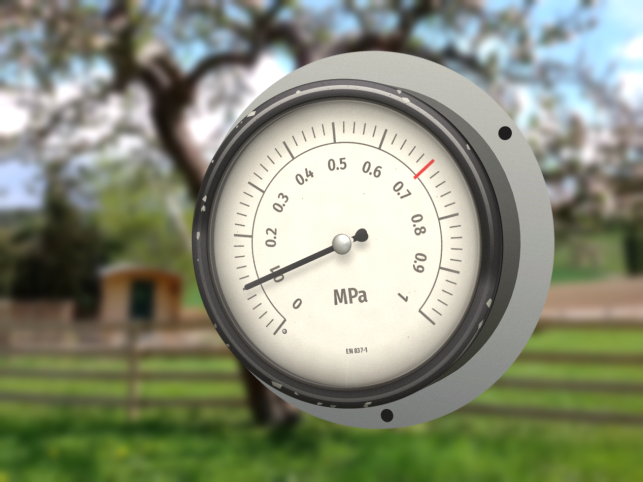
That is value=0.1 unit=MPa
